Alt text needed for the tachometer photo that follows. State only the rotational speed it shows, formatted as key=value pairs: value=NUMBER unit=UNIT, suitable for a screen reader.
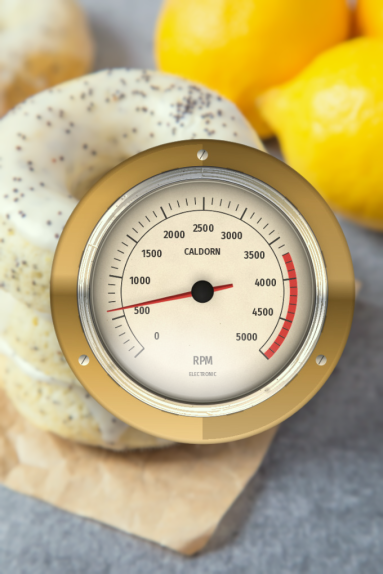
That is value=600 unit=rpm
